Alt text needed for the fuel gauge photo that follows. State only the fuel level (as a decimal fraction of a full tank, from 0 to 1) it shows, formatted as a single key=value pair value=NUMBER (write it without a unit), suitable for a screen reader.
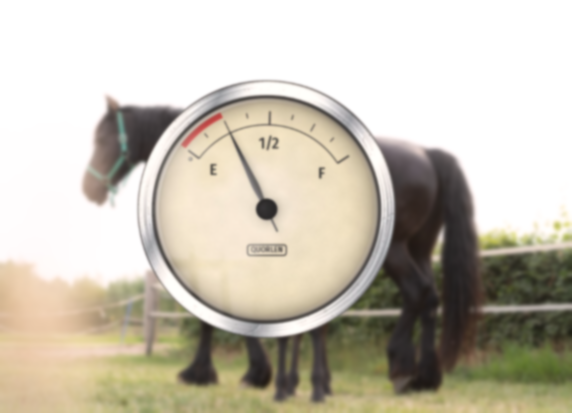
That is value=0.25
